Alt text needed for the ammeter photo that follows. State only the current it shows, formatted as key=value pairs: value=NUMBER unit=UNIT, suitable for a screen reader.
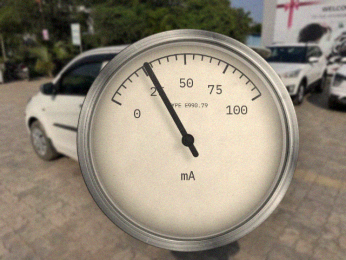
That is value=27.5 unit=mA
